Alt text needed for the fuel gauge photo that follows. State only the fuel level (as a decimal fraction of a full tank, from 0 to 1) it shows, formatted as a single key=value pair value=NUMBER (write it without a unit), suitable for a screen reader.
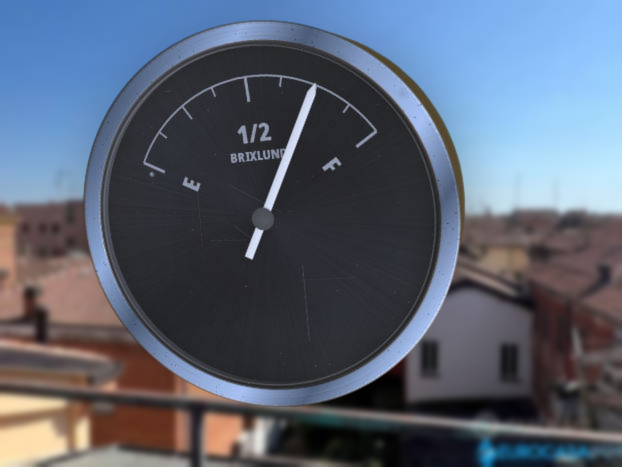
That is value=0.75
